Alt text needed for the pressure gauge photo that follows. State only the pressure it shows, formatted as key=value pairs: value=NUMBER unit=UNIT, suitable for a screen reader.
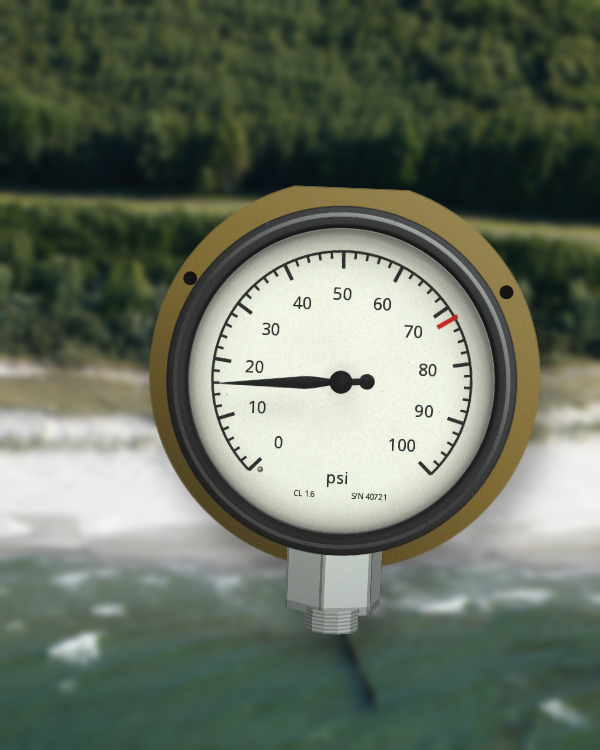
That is value=16 unit=psi
